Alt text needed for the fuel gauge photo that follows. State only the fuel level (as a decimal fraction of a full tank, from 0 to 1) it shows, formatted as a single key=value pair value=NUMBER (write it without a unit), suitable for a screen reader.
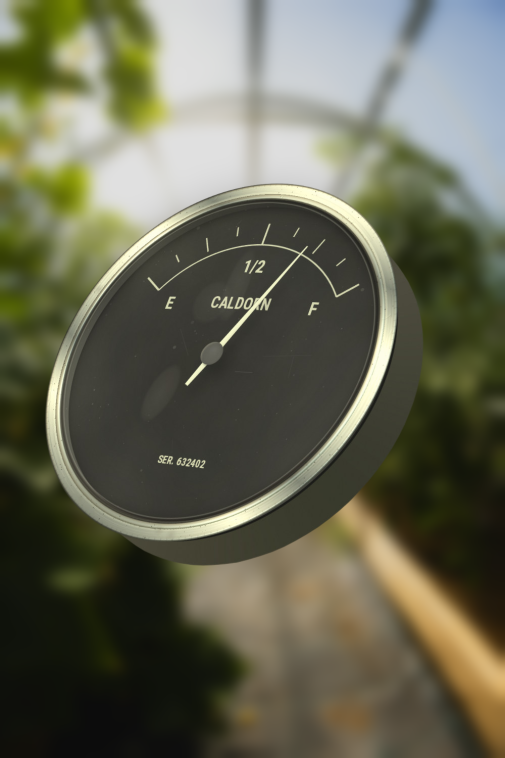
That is value=0.75
